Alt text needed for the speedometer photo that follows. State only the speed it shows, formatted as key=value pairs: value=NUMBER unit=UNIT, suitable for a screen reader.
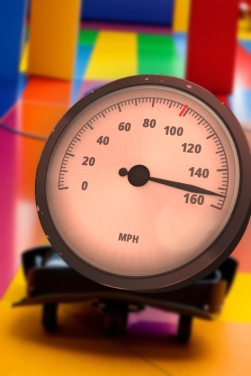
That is value=154 unit=mph
